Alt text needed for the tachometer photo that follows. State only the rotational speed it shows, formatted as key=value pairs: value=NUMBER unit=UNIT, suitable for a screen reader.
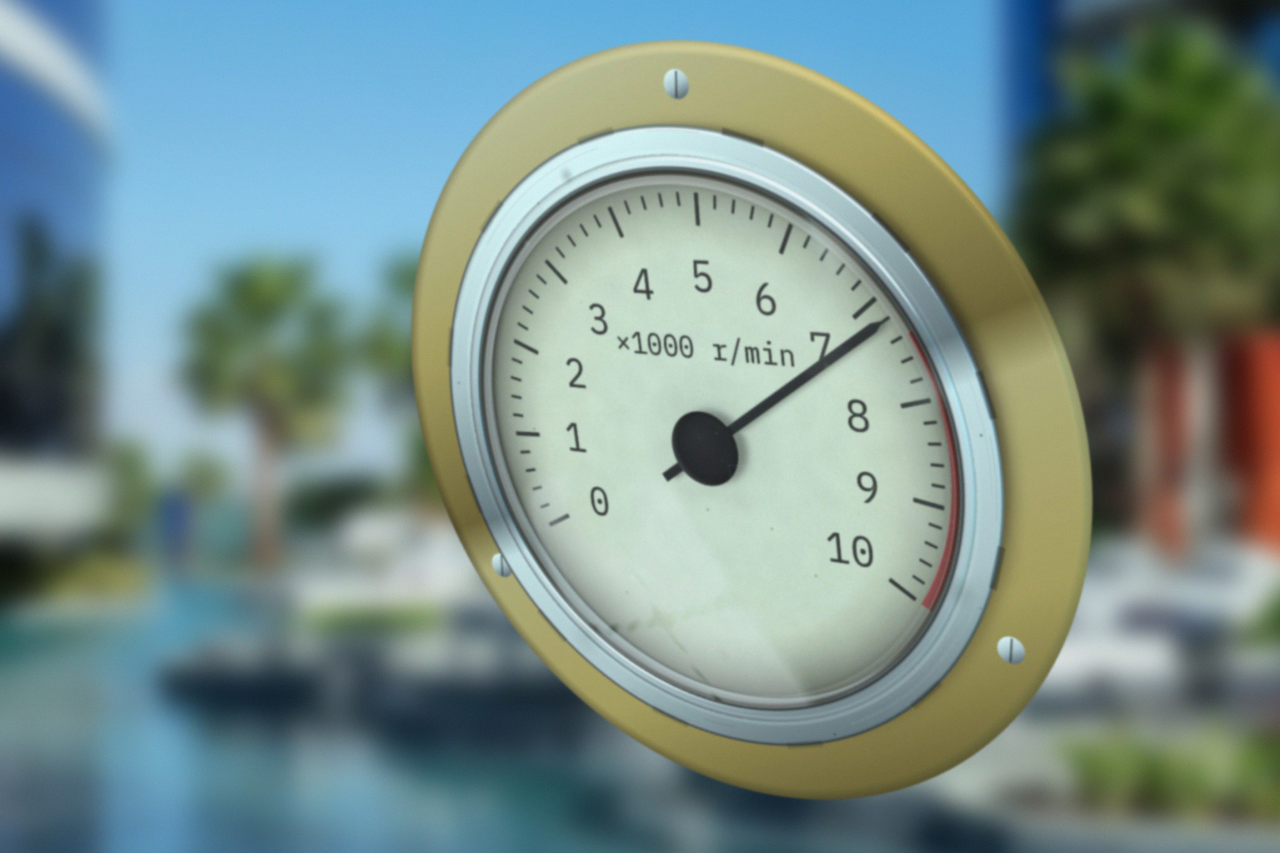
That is value=7200 unit=rpm
